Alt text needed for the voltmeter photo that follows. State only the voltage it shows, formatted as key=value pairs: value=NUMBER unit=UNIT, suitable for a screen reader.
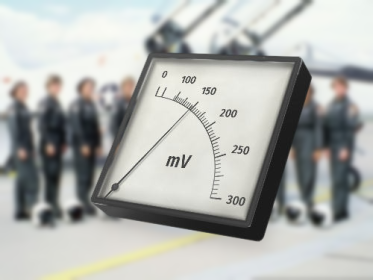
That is value=150 unit=mV
